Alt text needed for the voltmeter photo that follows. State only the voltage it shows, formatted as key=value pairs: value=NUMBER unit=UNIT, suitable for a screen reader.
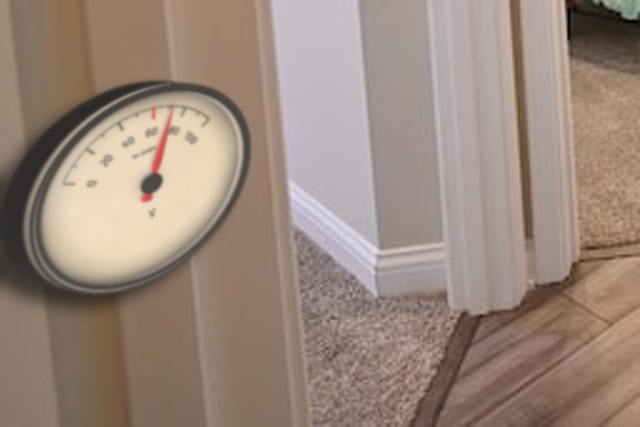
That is value=70 unit=V
